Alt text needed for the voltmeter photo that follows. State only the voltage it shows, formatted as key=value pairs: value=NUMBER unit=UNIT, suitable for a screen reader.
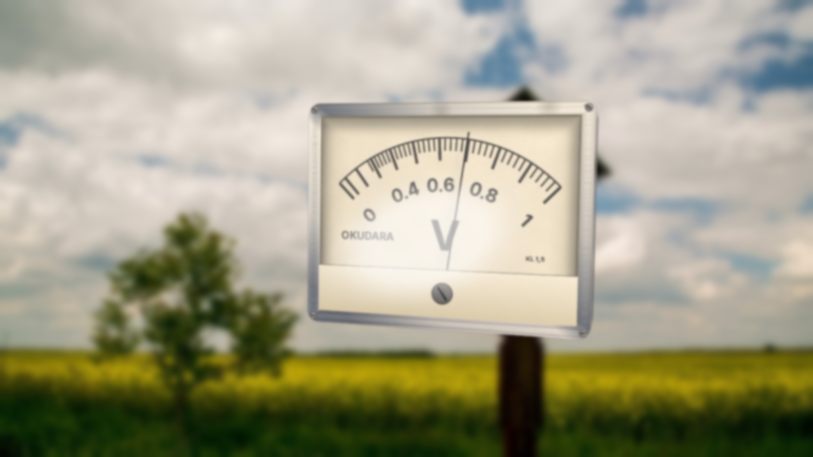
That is value=0.7 unit=V
